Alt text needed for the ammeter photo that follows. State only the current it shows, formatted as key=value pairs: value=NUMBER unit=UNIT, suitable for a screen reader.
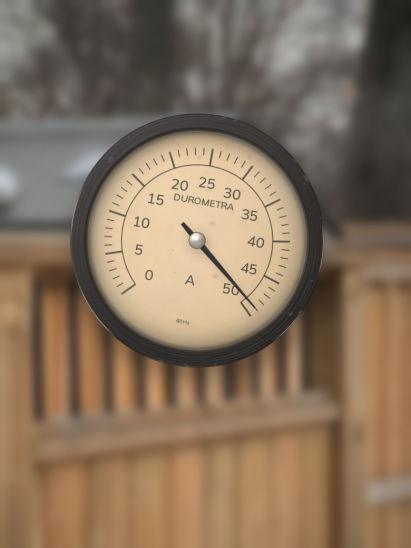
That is value=49 unit=A
